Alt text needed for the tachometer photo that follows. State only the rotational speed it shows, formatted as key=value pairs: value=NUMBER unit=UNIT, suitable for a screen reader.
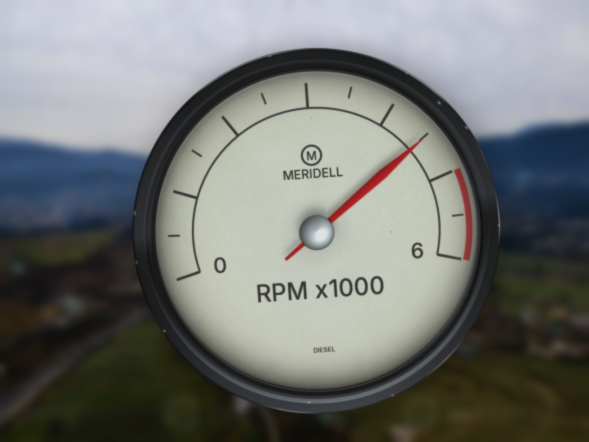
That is value=4500 unit=rpm
